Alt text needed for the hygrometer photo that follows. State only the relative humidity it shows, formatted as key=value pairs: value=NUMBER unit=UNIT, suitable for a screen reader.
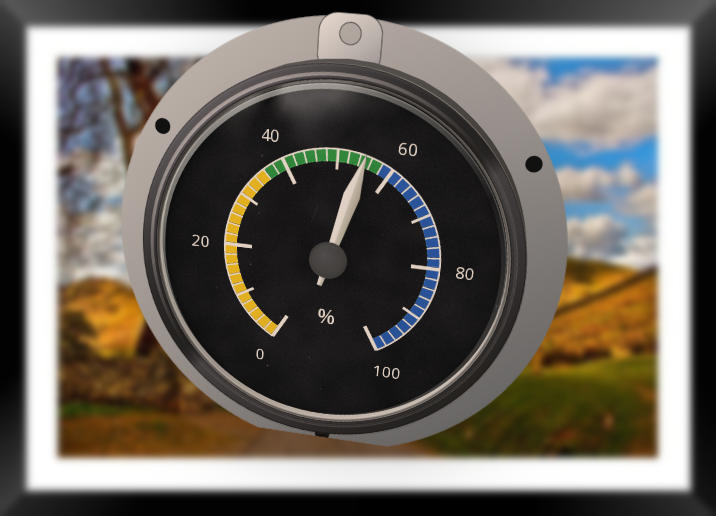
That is value=55 unit=%
